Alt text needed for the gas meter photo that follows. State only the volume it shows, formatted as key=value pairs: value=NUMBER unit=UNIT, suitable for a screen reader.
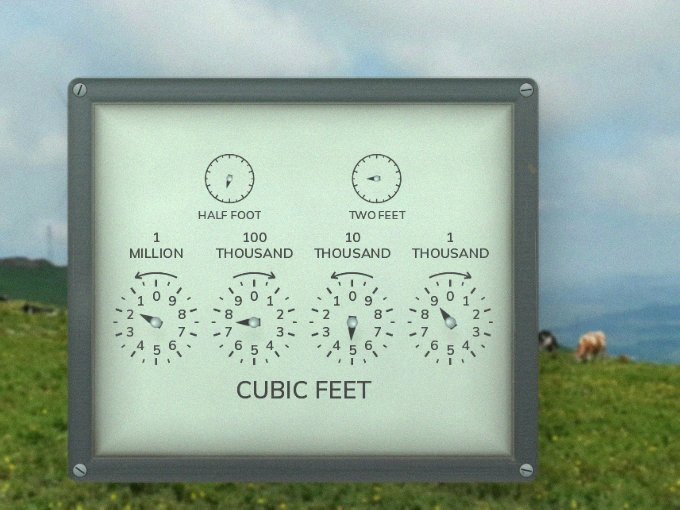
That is value=174900 unit=ft³
